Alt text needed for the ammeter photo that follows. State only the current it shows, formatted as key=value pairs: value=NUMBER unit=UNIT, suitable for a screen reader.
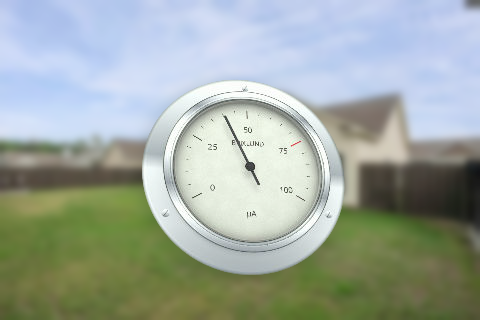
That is value=40 unit=µA
